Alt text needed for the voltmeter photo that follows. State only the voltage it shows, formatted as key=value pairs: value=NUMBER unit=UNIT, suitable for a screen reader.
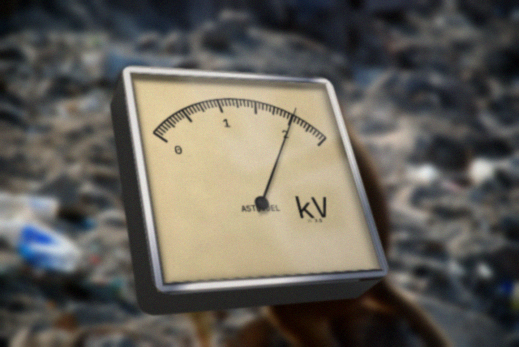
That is value=2 unit=kV
